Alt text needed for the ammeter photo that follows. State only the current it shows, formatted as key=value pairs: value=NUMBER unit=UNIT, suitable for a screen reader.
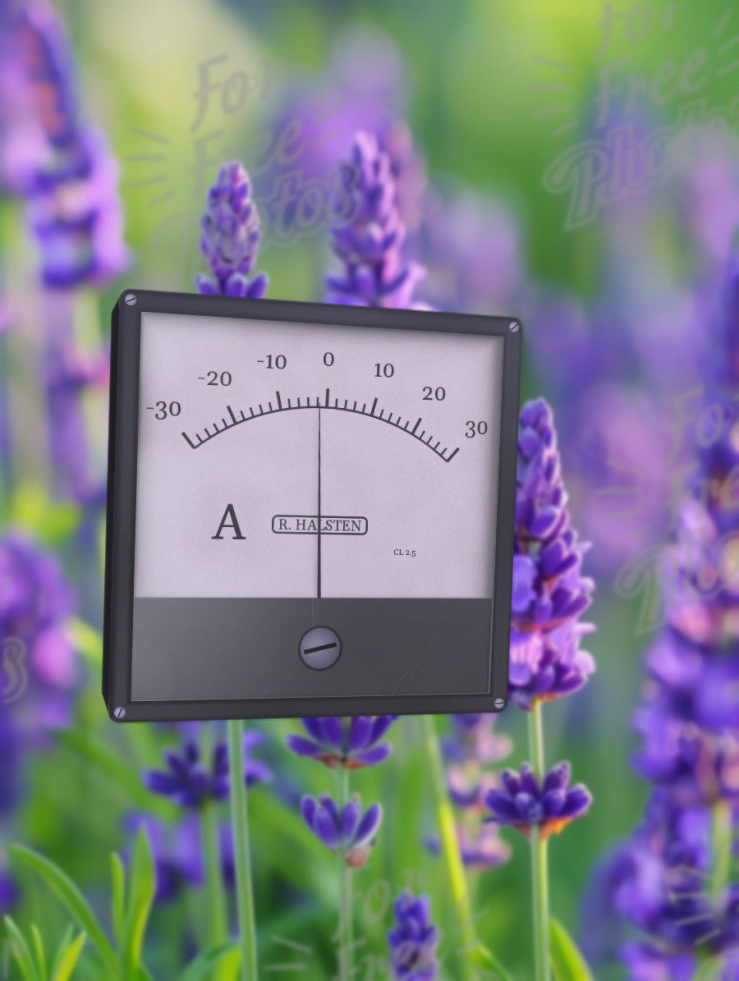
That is value=-2 unit=A
